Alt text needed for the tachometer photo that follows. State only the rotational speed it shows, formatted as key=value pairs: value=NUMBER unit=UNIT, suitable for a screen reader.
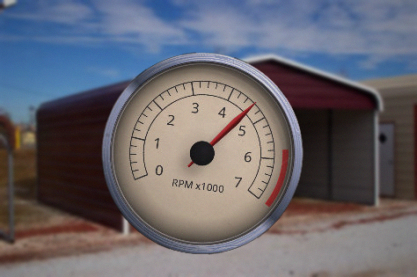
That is value=4600 unit=rpm
